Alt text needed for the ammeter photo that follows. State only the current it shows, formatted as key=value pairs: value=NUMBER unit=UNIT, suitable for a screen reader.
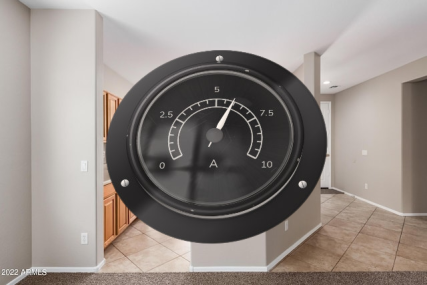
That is value=6 unit=A
